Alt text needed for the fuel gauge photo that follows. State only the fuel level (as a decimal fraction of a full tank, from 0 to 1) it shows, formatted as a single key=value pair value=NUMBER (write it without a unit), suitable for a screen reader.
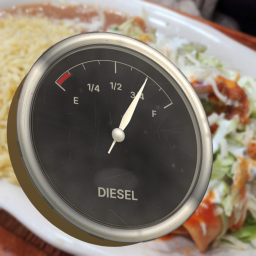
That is value=0.75
